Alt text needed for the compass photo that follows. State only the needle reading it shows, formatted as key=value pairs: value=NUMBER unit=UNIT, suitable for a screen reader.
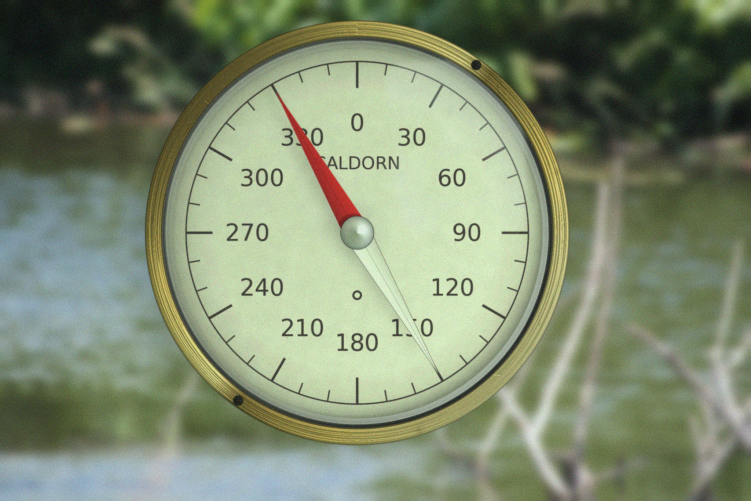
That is value=330 unit=°
